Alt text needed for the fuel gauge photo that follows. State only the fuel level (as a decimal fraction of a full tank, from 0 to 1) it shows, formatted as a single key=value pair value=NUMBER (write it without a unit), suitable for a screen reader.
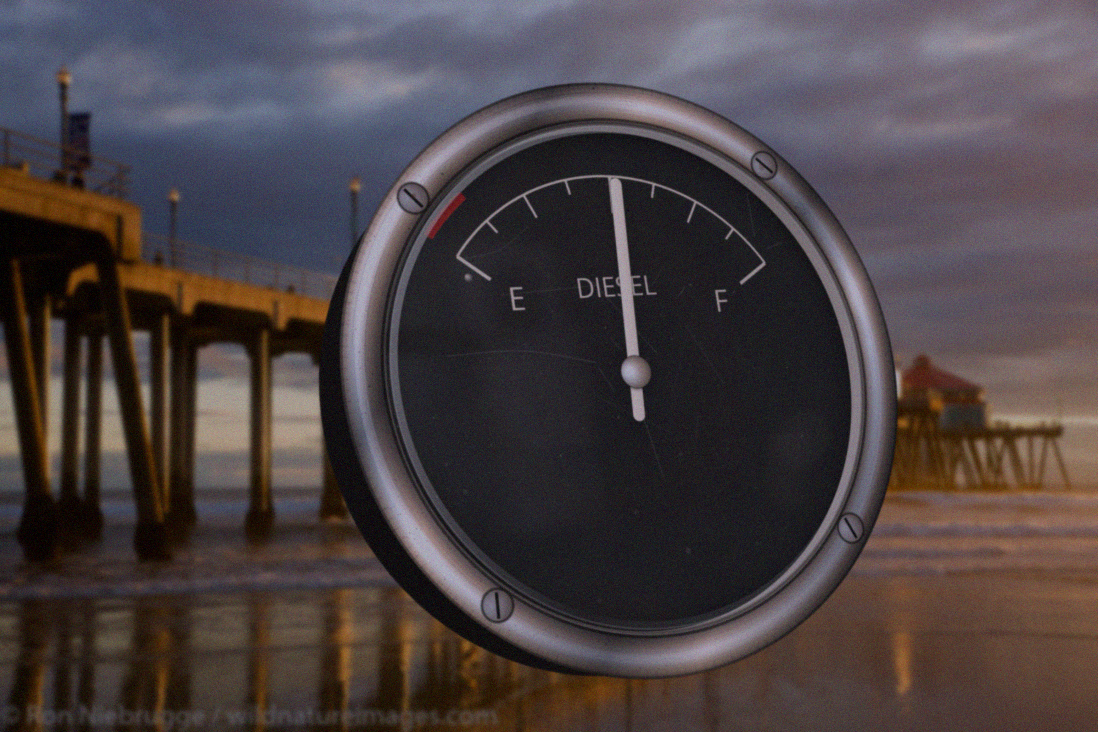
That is value=0.5
